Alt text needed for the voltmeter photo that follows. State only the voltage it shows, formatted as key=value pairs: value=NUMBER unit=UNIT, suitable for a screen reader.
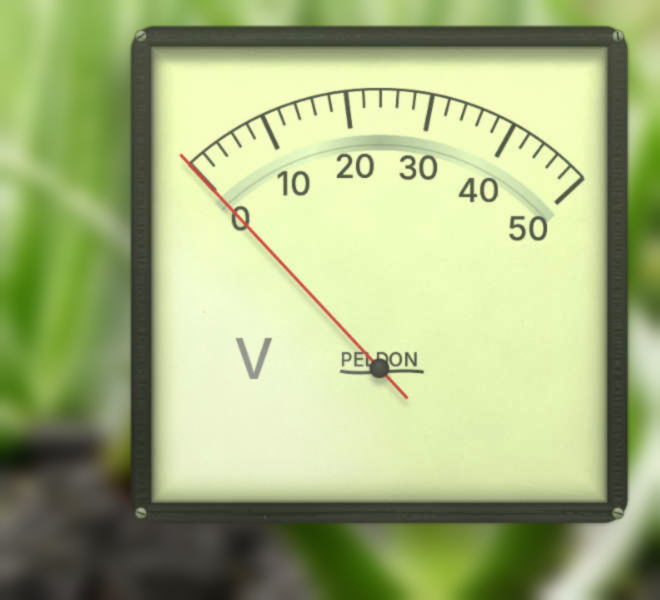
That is value=0 unit=V
